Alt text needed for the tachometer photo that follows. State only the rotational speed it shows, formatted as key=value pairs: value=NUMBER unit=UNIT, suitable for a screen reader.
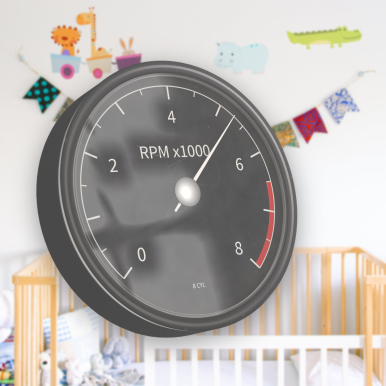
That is value=5250 unit=rpm
